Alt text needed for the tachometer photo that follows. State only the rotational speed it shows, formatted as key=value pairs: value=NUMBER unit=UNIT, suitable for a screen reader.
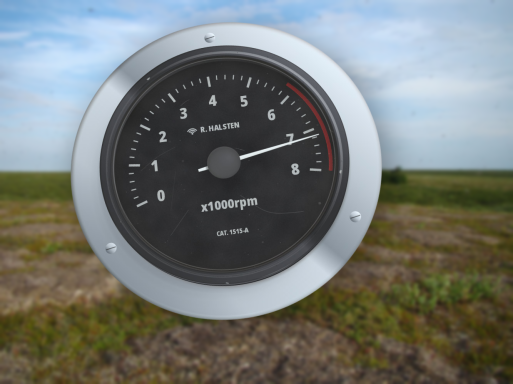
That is value=7200 unit=rpm
